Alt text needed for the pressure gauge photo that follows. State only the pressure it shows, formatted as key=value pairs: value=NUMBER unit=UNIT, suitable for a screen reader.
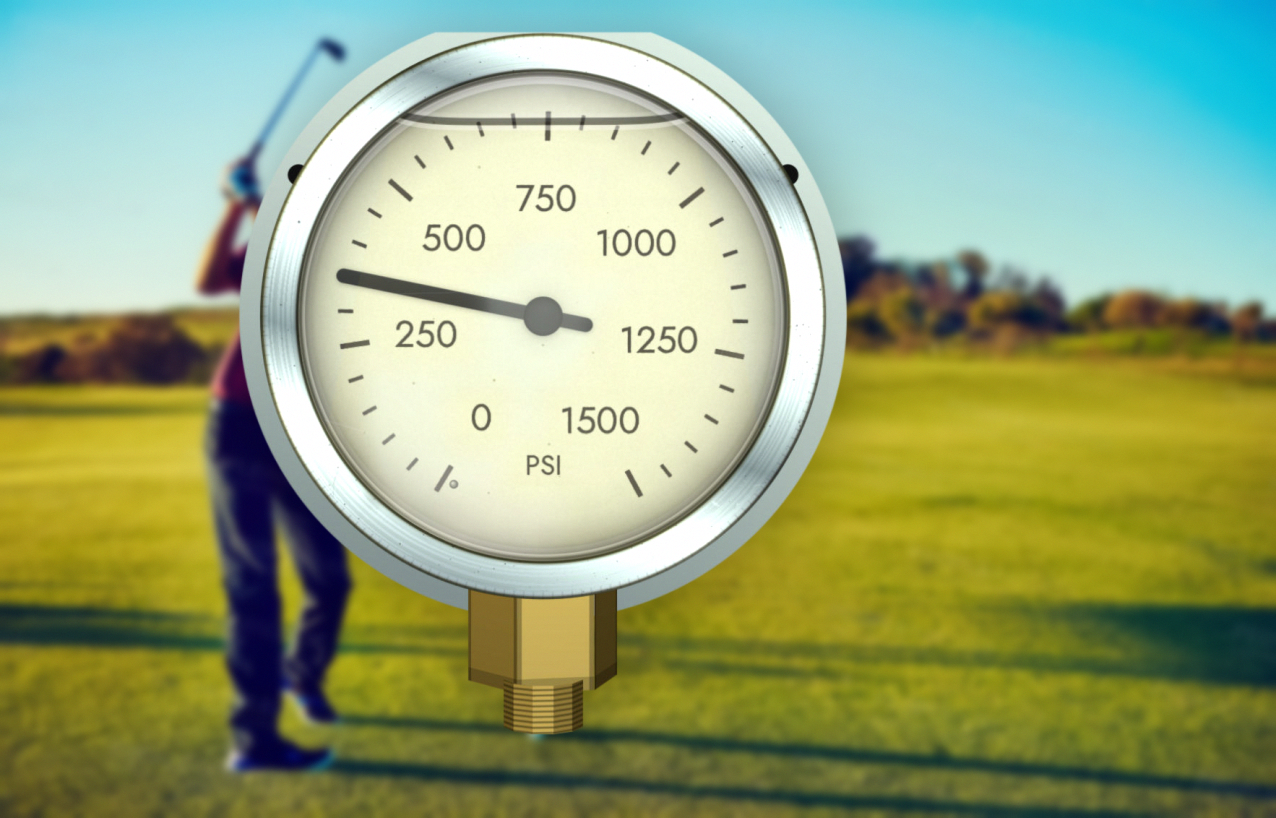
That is value=350 unit=psi
